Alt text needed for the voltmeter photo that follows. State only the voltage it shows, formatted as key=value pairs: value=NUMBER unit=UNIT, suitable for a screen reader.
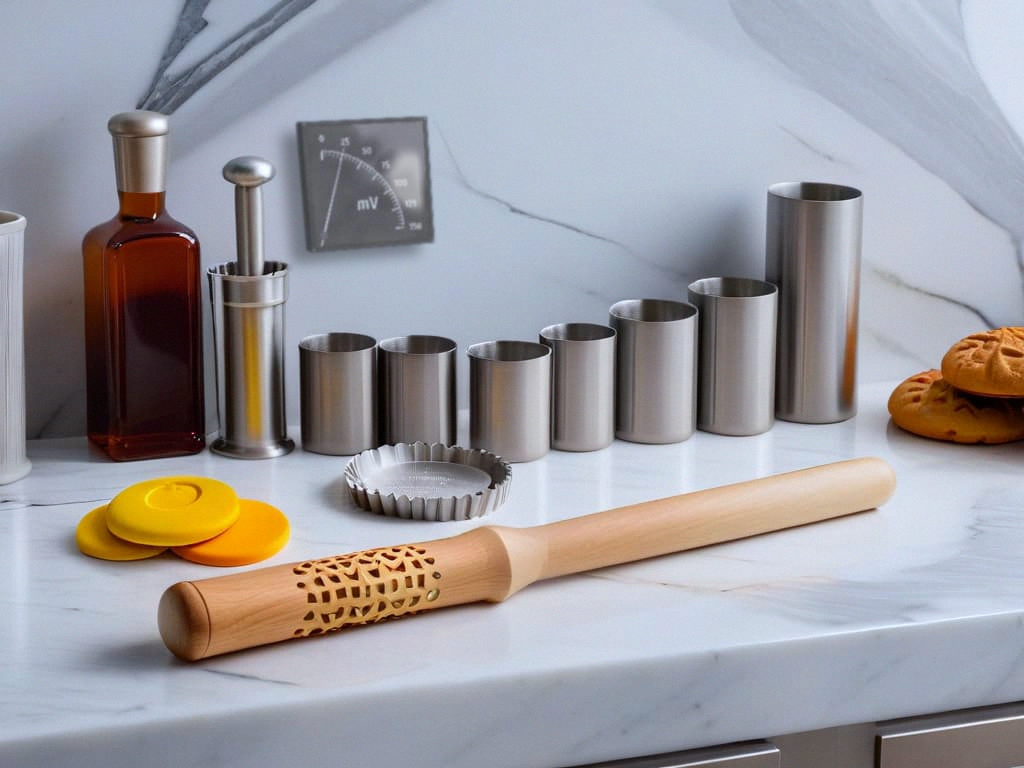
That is value=25 unit=mV
